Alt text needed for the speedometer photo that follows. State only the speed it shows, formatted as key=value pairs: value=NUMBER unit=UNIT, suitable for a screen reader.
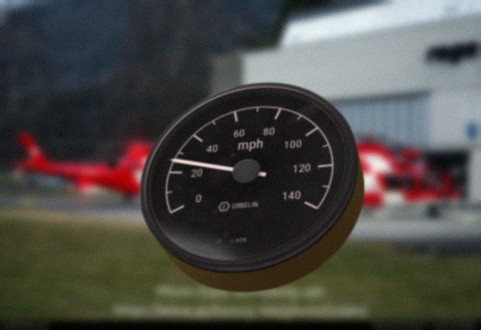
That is value=25 unit=mph
